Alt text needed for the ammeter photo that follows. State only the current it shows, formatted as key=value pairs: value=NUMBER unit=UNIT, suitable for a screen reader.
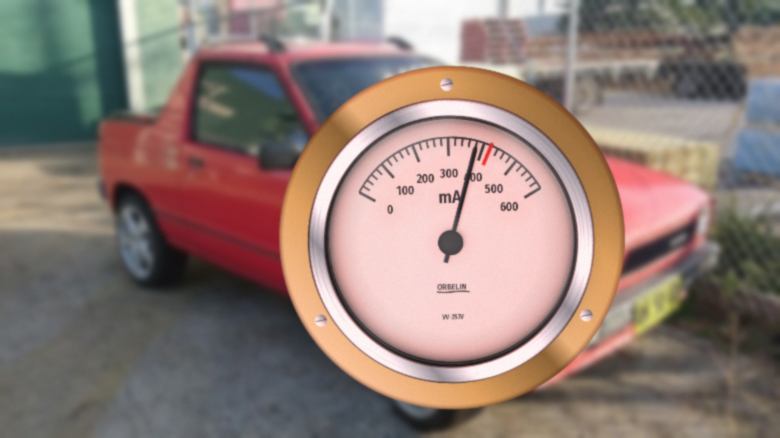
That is value=380 unit=mA
